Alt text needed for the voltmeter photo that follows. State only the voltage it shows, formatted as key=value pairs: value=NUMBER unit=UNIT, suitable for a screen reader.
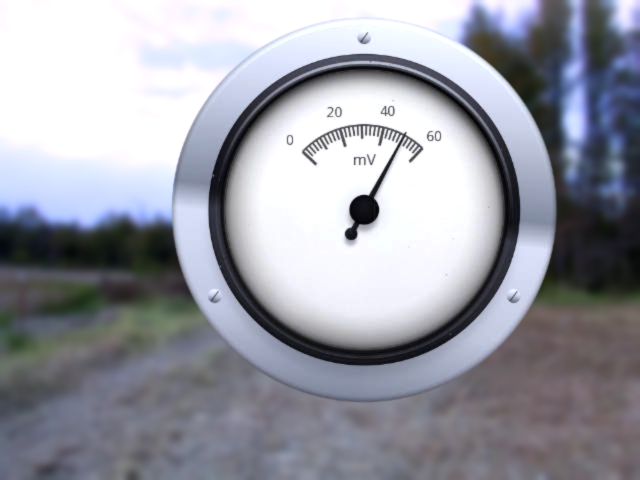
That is value=50 unit=mV
